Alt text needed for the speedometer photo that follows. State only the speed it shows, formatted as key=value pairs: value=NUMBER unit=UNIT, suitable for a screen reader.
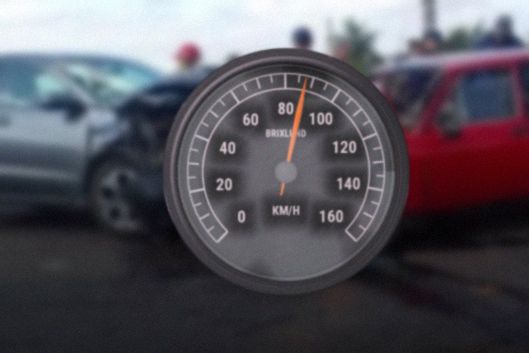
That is value=87.5 unit=km/h
